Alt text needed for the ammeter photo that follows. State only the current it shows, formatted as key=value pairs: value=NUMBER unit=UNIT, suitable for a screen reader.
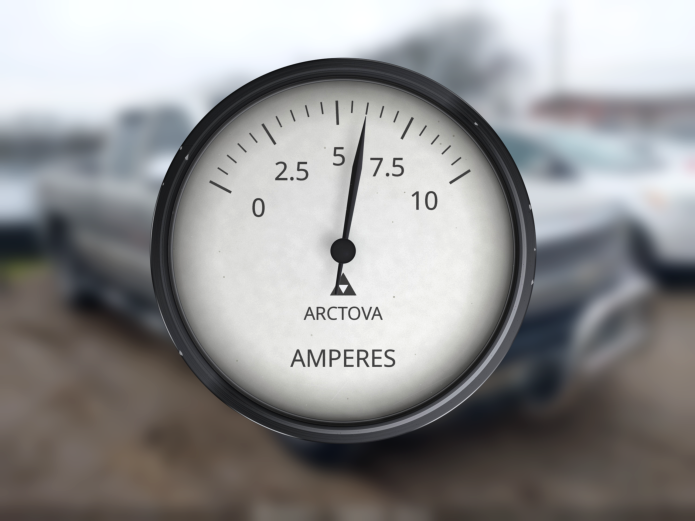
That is value=6 unit=A
